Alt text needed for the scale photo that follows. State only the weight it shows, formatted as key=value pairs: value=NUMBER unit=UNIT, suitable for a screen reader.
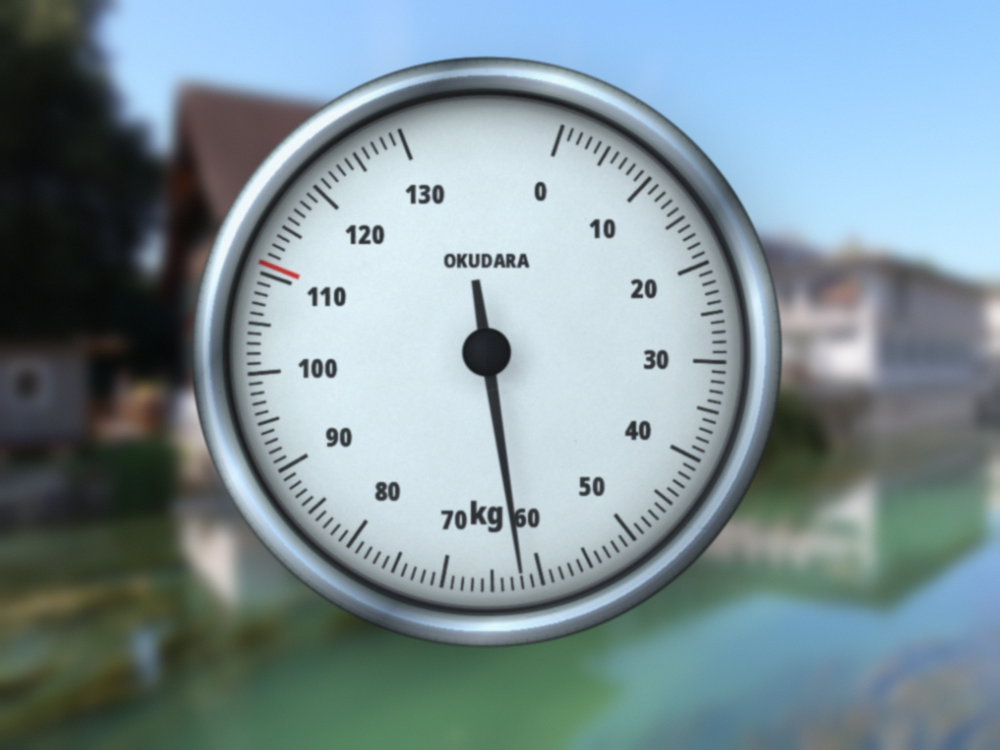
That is value=62 unit=kg
